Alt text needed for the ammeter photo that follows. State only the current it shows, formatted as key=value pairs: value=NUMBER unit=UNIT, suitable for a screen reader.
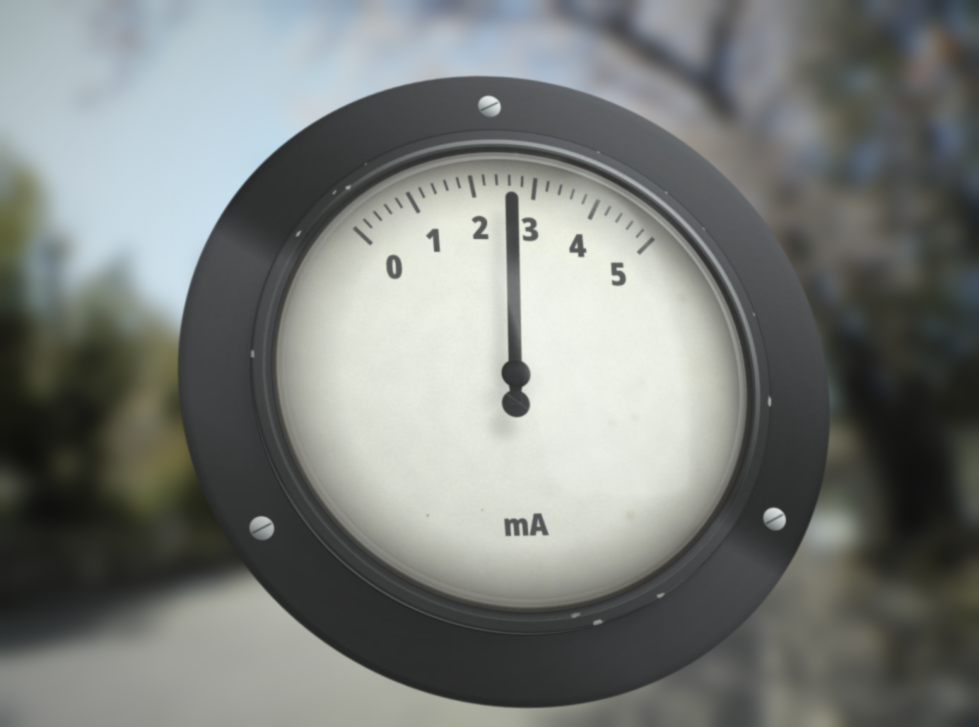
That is value=2.6 unit=mA
